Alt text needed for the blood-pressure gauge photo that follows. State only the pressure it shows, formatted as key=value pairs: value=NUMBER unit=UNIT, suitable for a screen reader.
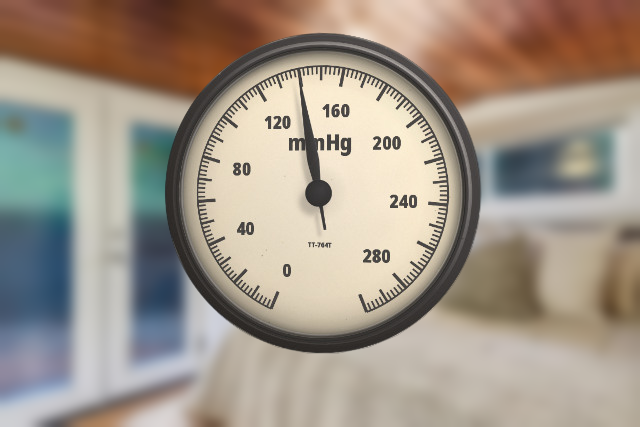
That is value=140 unit=mmHg
